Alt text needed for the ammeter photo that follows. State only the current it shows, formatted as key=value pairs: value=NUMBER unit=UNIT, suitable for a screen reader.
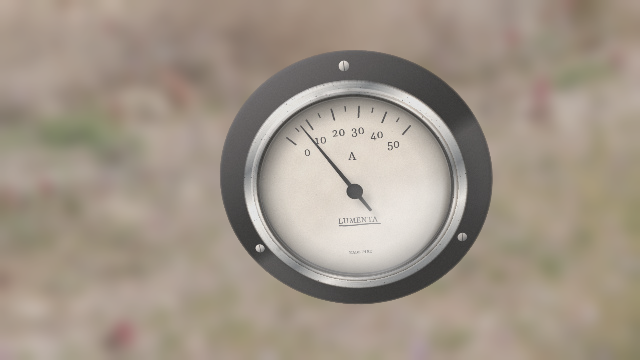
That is value=7.5 unit=A
